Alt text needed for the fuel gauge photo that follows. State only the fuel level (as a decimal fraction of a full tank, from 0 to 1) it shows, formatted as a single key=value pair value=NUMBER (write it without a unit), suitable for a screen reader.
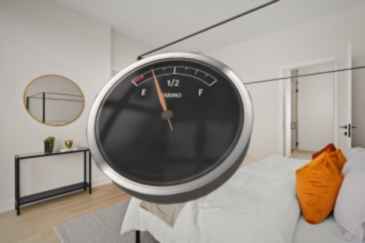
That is value=0.25
